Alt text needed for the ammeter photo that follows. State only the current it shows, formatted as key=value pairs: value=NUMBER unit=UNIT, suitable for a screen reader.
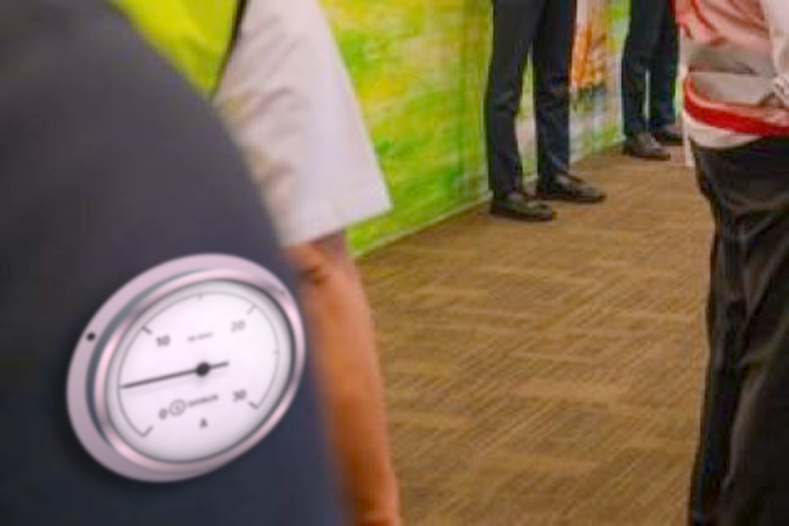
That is value=5 unit=A
